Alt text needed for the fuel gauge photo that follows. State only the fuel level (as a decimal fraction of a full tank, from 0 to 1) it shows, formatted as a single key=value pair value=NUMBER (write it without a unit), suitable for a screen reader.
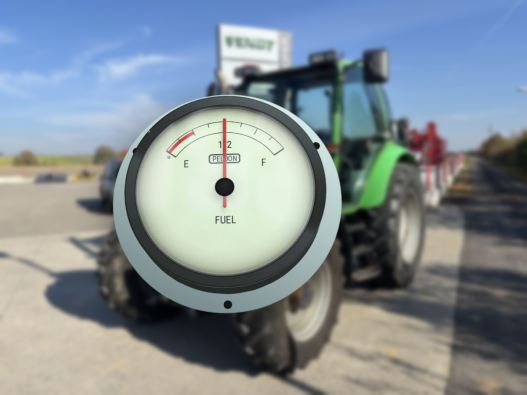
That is value=0.5
